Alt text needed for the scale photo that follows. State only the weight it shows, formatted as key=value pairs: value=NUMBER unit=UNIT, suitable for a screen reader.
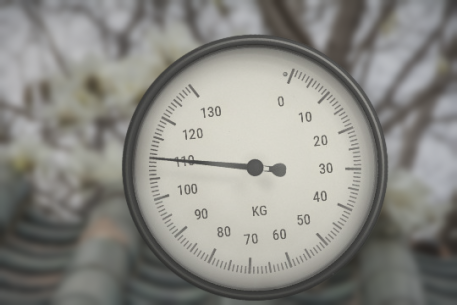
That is value=110 unit=kg
